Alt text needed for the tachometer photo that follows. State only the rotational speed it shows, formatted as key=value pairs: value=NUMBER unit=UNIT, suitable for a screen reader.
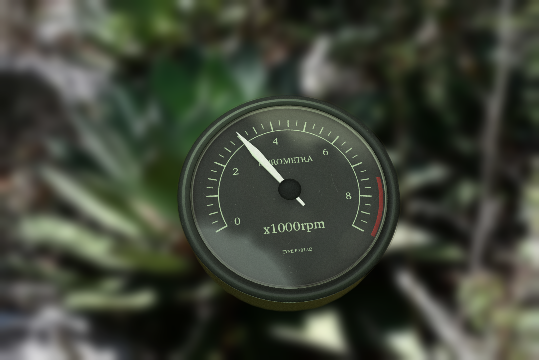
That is value=3000 unit=rpm
